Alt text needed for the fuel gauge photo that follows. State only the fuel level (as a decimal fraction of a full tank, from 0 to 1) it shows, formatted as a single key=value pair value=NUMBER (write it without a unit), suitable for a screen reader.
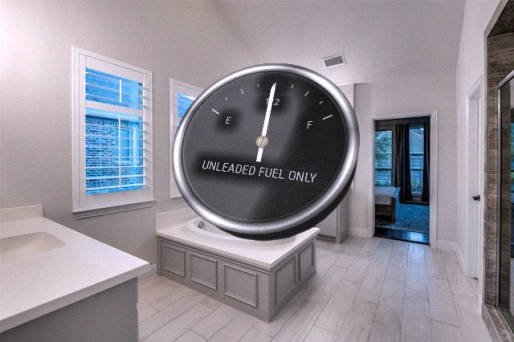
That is value=0.5
